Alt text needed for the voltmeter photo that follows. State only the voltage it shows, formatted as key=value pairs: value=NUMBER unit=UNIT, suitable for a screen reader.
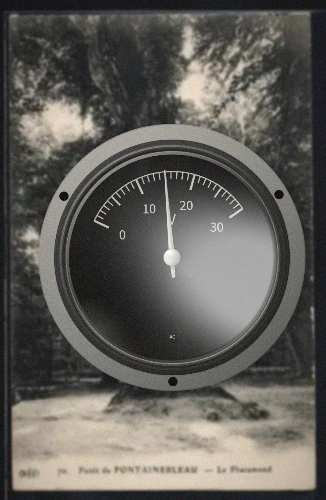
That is value=15 unit=V
